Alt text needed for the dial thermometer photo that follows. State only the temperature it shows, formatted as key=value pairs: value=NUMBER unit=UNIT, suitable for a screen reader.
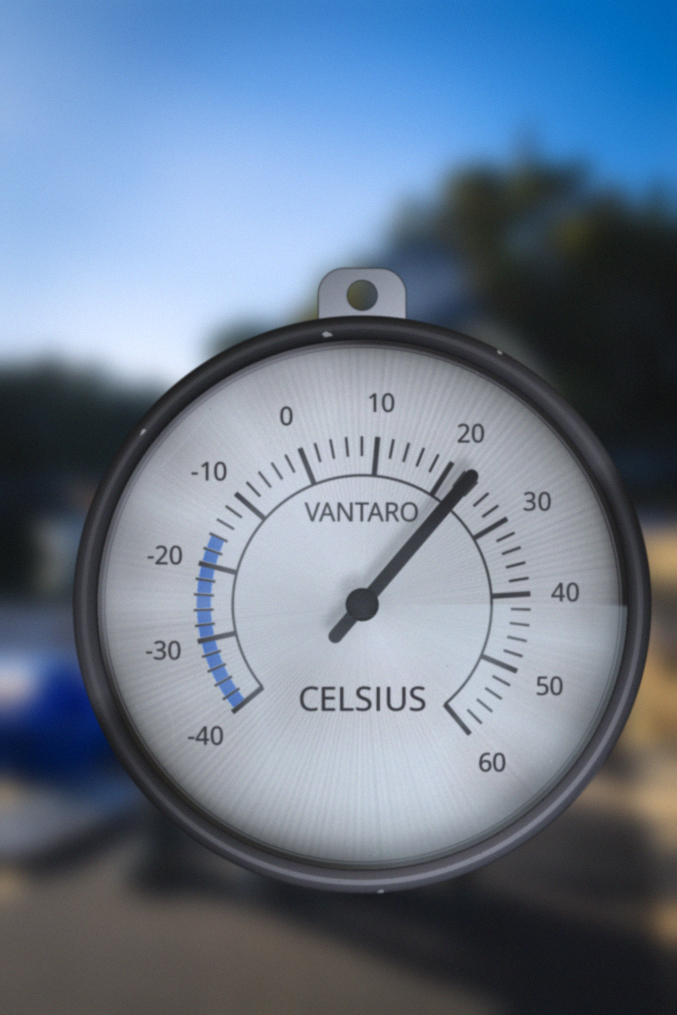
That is value=23 unit=°C
